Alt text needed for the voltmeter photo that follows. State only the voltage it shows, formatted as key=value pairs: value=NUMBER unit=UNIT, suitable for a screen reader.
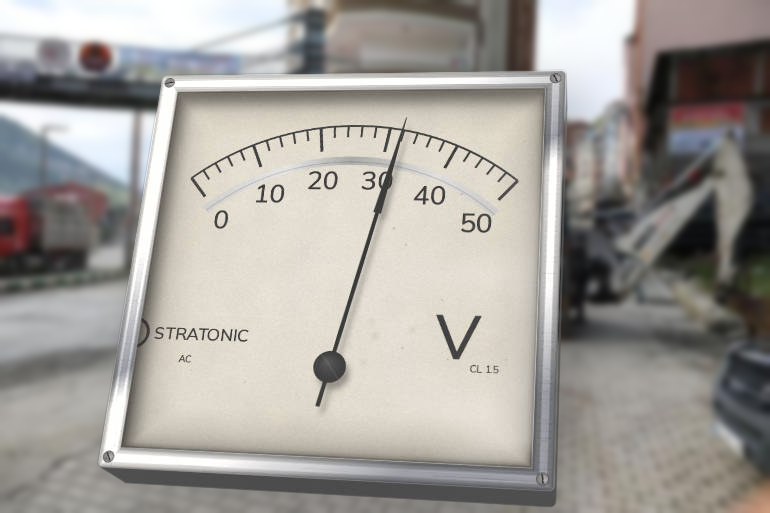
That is value=32 unit=V
